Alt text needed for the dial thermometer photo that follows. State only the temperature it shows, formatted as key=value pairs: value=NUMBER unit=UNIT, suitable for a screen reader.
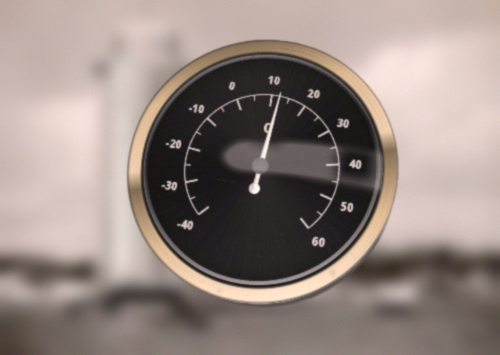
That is value=12.5 unit=°C
